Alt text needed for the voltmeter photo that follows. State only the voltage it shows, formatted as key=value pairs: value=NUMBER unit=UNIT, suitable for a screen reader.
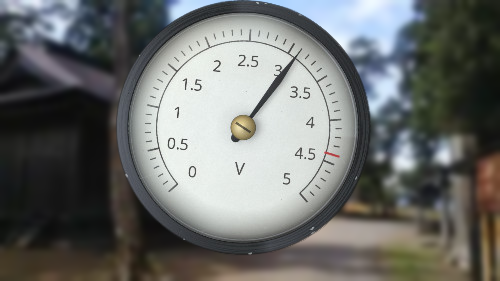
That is value=3.1 unit=V
